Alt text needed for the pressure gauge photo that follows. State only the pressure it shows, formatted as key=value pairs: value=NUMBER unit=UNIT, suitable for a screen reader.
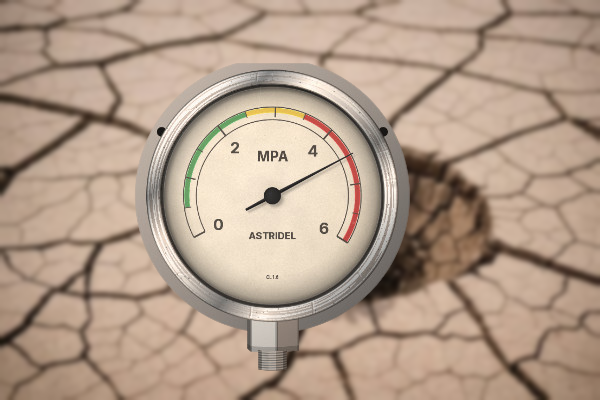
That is value=4.5 unit=MPa
